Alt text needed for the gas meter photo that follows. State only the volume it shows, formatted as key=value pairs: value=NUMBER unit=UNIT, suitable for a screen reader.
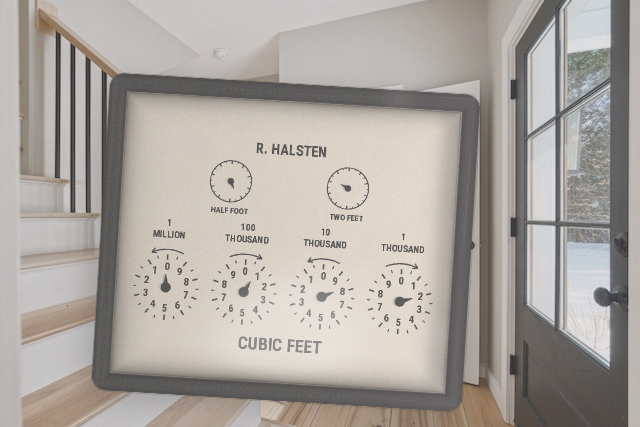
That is value=8200 unit=ft³
